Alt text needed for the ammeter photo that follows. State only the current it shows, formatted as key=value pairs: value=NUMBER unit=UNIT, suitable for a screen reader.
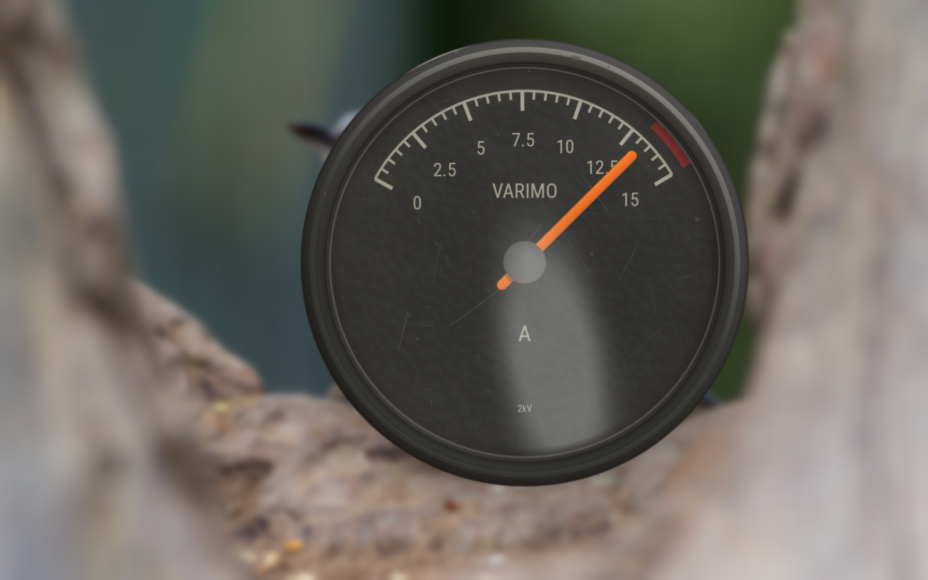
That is value=13.25 unit=A
